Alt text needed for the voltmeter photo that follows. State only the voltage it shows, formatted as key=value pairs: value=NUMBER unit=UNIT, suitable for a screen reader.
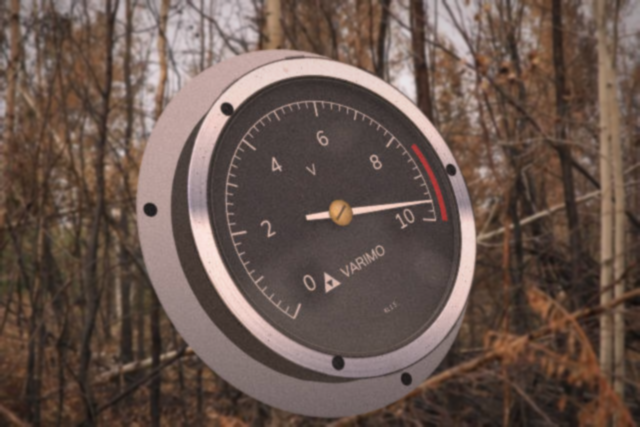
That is value=9.6 unit=V
